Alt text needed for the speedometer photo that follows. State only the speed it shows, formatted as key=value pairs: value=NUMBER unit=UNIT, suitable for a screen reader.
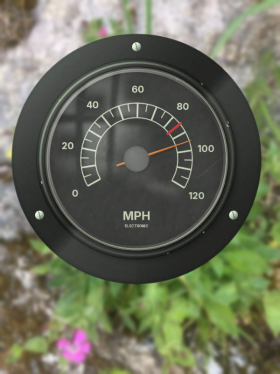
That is value=95 unit=mph
